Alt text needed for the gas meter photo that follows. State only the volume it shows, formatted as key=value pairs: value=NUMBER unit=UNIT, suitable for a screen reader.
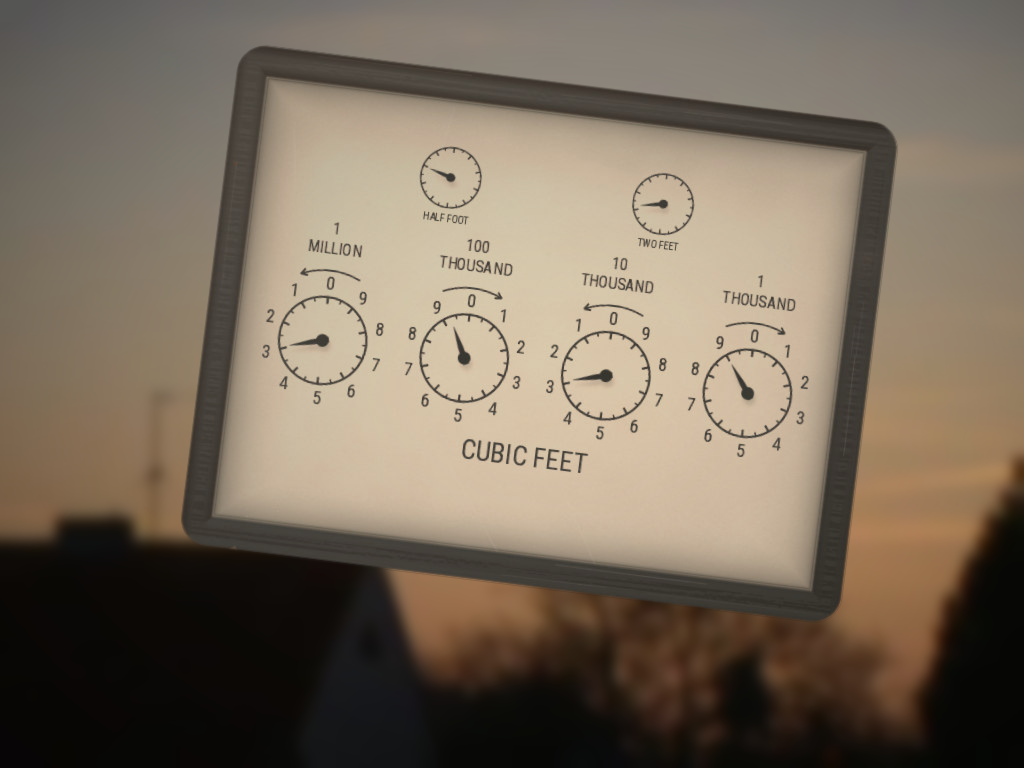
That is value=292900 unit=ft³
